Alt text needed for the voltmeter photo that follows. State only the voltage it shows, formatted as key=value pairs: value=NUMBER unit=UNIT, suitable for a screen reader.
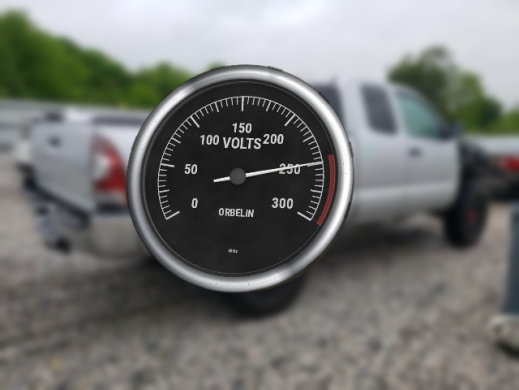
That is value=250 unit=V
